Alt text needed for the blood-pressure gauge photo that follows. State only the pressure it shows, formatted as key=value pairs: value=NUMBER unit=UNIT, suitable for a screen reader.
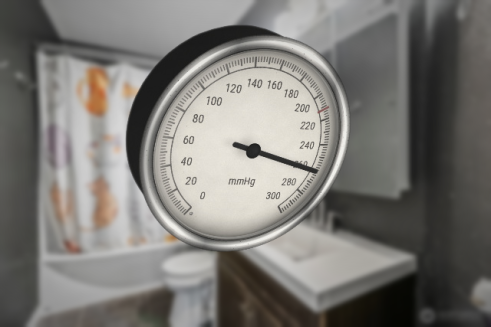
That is value=260 unit=mmHg
